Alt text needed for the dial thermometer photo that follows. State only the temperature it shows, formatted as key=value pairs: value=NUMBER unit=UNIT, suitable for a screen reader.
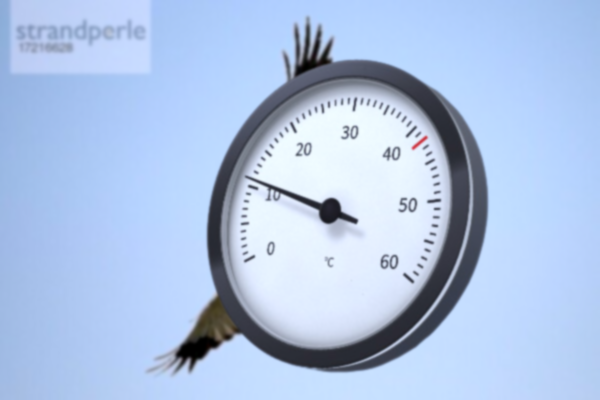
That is value=11 unit=°C
